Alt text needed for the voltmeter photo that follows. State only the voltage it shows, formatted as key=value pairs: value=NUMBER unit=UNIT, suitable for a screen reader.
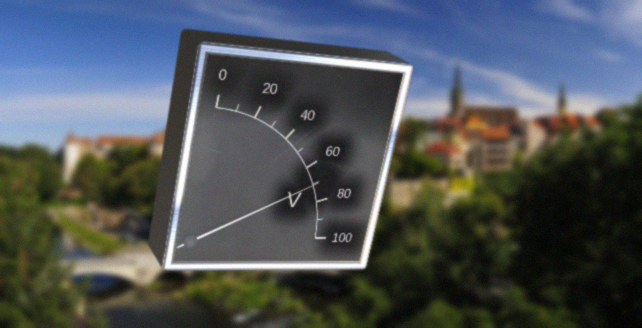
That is value=70 unit=V
